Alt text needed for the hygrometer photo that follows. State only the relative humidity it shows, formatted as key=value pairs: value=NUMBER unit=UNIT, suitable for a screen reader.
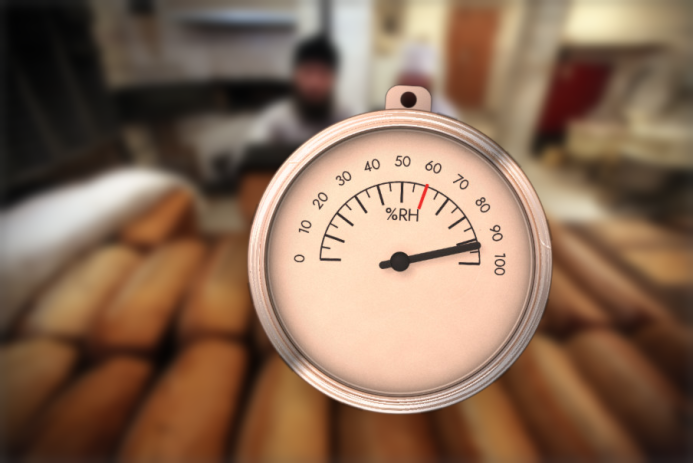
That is value=92.5 unit=%
